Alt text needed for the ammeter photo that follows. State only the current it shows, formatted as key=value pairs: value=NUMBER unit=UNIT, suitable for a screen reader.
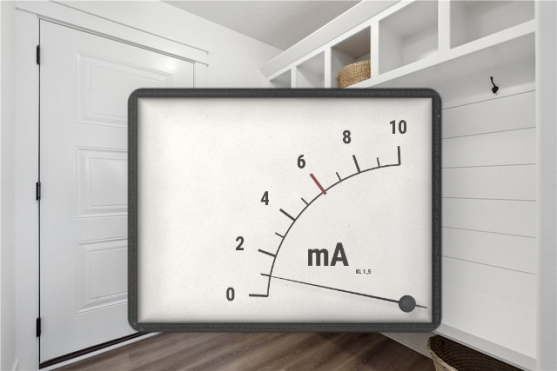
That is value=1 unit=mA
